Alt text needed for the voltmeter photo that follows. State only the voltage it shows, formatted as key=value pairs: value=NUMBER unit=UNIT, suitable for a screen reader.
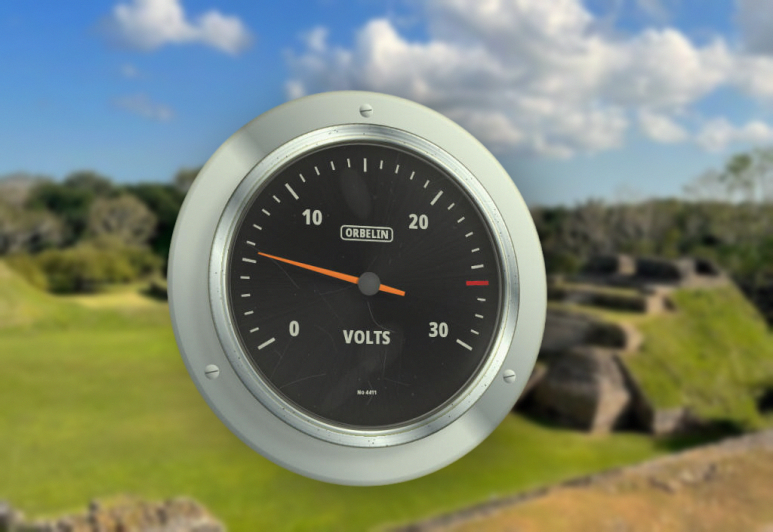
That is value=5.5 unit=V
